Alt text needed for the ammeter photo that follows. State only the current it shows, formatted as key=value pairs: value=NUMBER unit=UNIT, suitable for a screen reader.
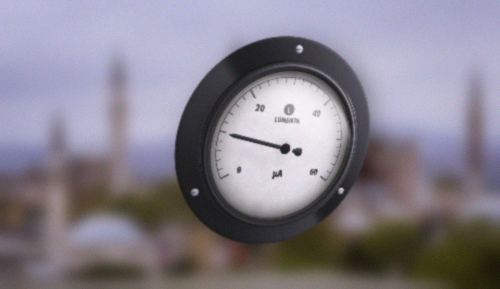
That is value=10 unit=µA
